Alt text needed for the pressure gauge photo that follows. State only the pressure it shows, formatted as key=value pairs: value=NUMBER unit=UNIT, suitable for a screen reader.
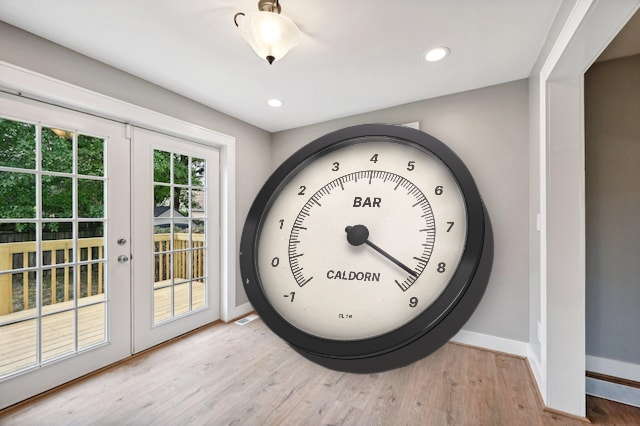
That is value=8.5 unit=bar
